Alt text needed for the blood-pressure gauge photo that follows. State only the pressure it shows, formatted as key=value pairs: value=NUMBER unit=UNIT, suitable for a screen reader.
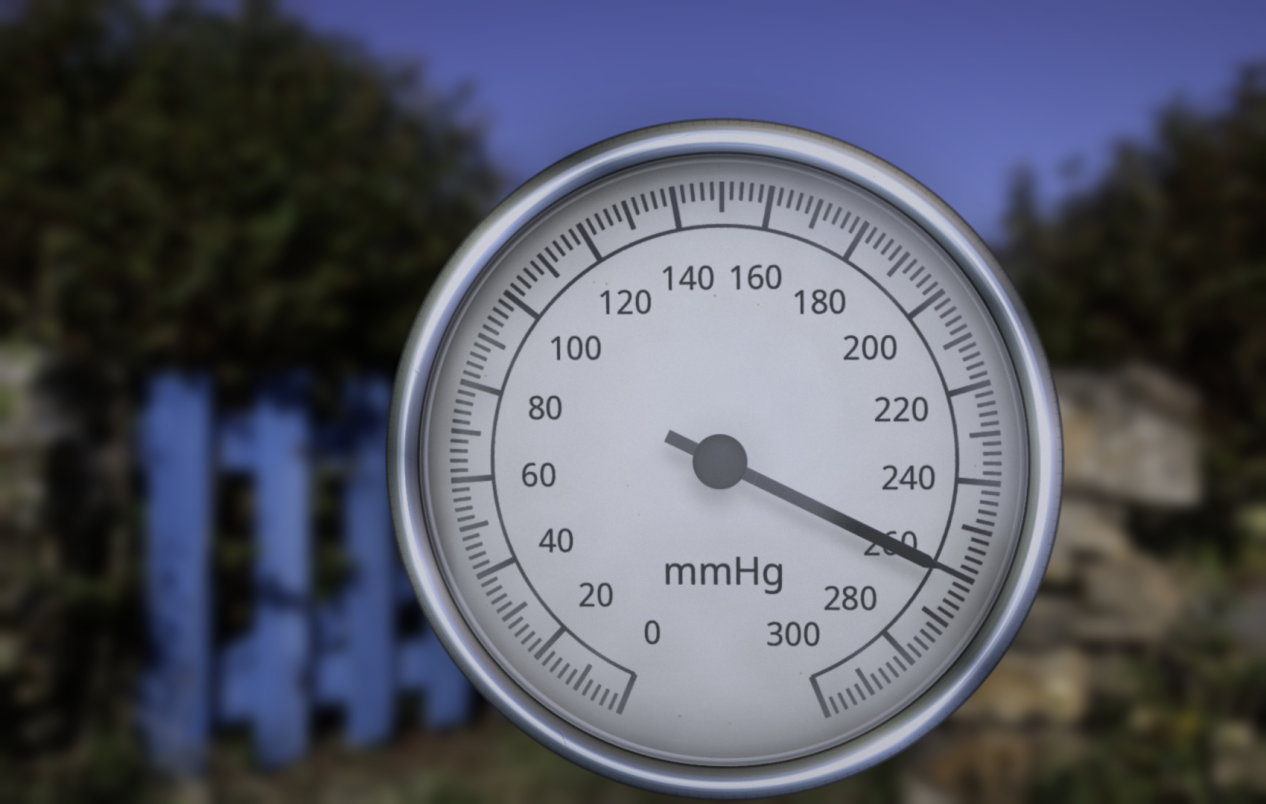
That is value=260 unit=mmHg
